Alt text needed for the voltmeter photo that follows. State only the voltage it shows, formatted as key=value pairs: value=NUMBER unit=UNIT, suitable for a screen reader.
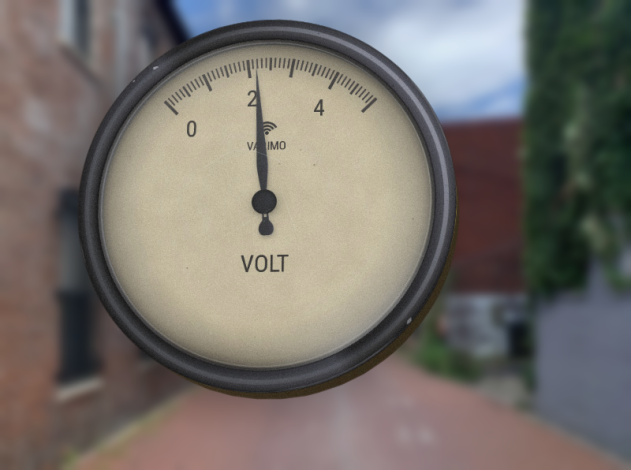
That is value=2.2 unit=V
